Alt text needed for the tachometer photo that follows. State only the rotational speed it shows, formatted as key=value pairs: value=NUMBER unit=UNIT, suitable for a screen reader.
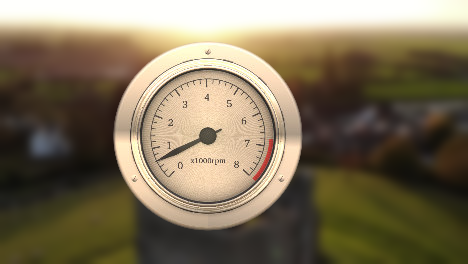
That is value=600 unit=rpm
